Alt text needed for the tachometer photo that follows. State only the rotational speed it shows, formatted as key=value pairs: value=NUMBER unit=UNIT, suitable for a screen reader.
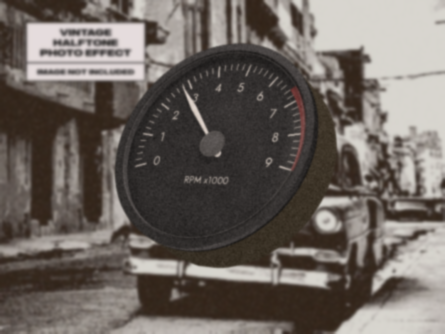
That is value=2800 unit=rpm
